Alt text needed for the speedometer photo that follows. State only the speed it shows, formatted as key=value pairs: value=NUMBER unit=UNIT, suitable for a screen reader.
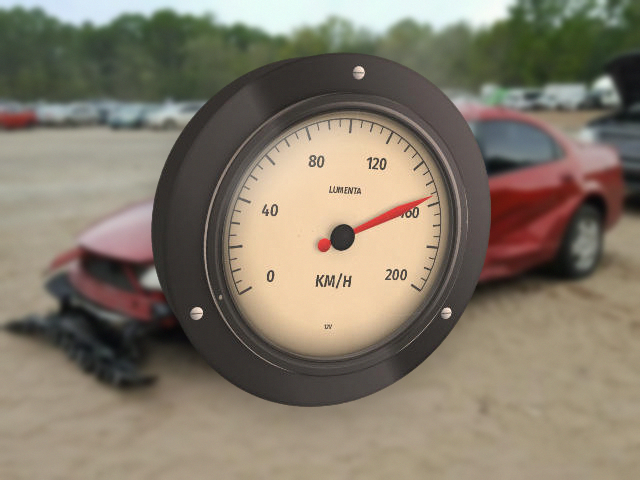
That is value=155 unit=km/h
